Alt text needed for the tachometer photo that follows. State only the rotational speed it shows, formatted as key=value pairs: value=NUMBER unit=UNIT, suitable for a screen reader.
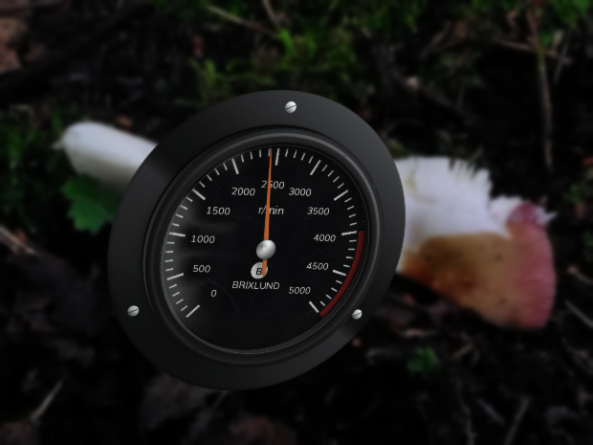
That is value=2400 unit=rpm
